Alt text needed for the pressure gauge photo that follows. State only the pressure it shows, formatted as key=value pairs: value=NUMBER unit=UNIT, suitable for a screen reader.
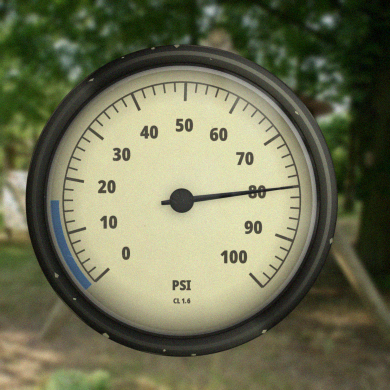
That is value=80 unit=psi
